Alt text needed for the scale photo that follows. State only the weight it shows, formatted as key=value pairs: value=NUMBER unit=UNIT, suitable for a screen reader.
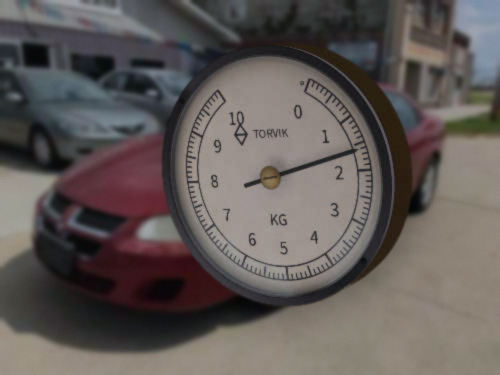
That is value=1.6 unit=kg
